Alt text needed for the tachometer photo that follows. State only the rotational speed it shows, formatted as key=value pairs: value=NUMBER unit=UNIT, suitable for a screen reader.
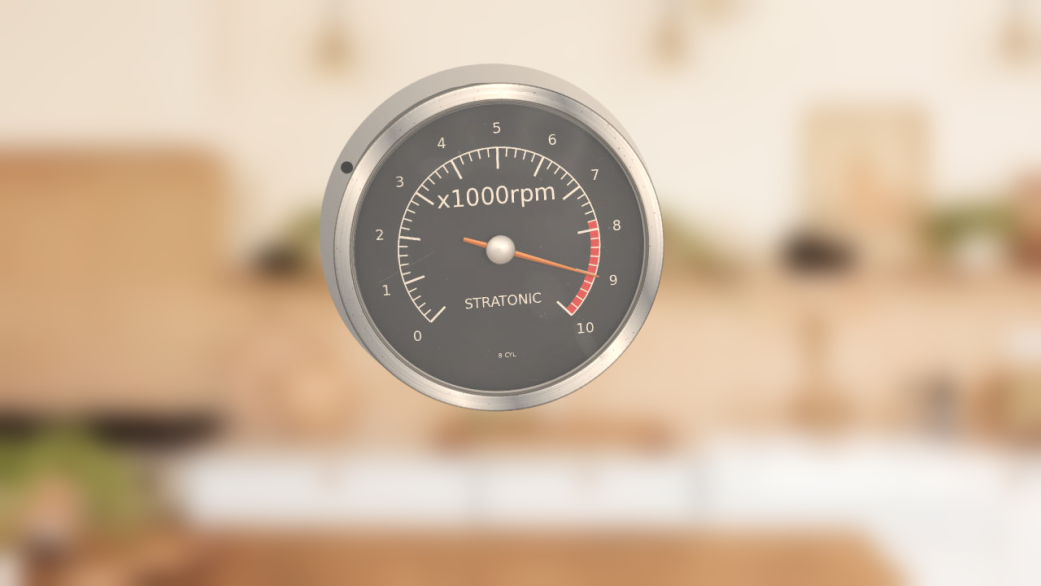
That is value=9000 unit=rpm
